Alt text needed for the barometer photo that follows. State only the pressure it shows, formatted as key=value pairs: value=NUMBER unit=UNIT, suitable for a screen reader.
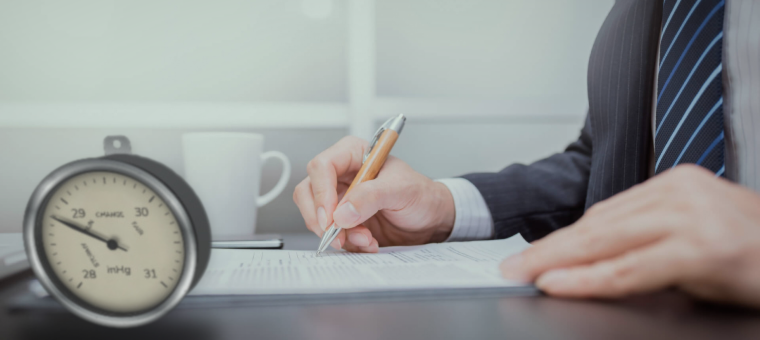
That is value=28.8 unit=inHg
